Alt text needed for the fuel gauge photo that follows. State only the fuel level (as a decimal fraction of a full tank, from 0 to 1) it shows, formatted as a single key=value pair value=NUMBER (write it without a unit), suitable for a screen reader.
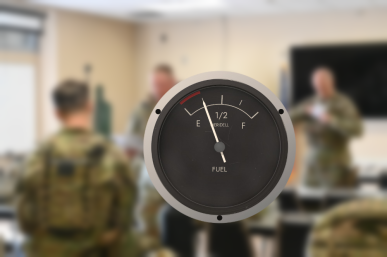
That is value=0.25
